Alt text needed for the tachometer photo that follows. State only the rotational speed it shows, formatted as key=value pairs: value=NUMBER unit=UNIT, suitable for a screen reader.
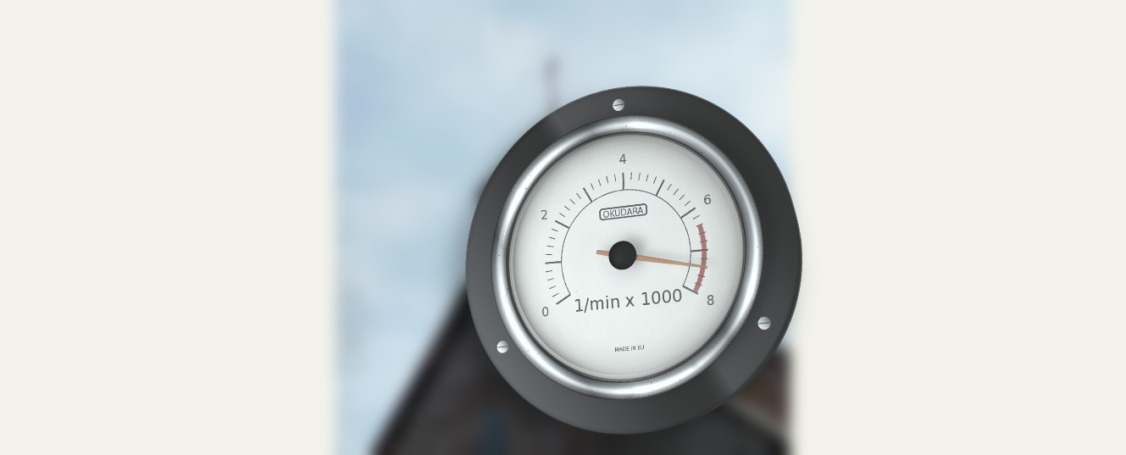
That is value=7400 unit=rpm
